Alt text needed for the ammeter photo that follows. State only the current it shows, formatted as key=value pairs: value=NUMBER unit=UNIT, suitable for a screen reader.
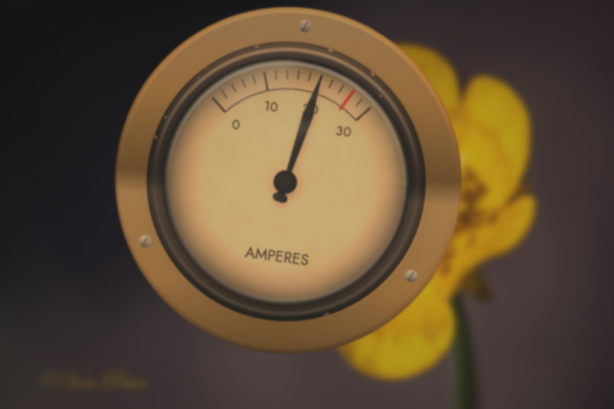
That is value=20 unit=A
